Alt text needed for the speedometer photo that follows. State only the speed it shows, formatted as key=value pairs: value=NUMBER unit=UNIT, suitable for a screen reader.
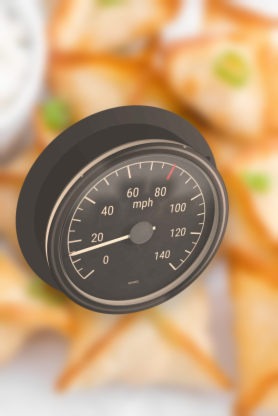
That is value=15 unit=mph
